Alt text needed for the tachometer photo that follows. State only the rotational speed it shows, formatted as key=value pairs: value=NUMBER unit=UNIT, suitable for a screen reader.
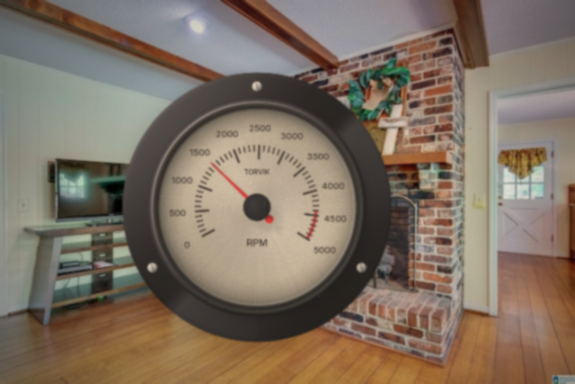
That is value=1500 unit=rpm
